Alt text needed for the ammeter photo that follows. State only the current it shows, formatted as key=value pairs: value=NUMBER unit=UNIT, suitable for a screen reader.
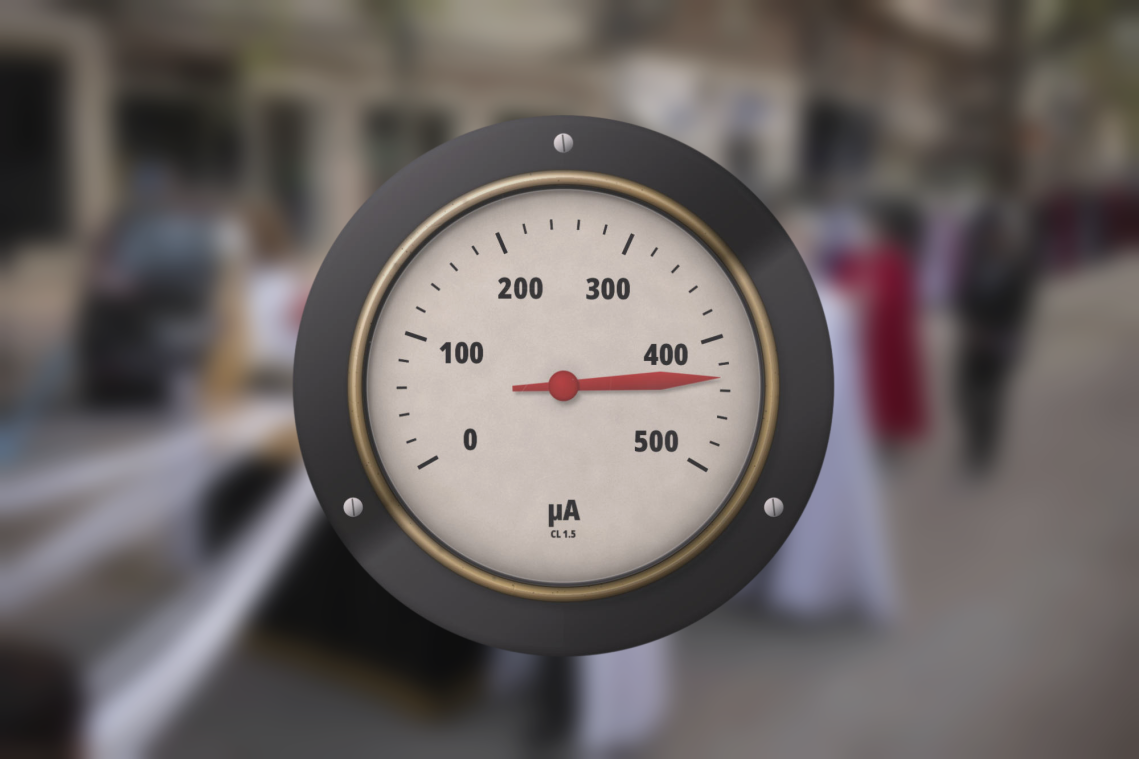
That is value=430 unit=µA
